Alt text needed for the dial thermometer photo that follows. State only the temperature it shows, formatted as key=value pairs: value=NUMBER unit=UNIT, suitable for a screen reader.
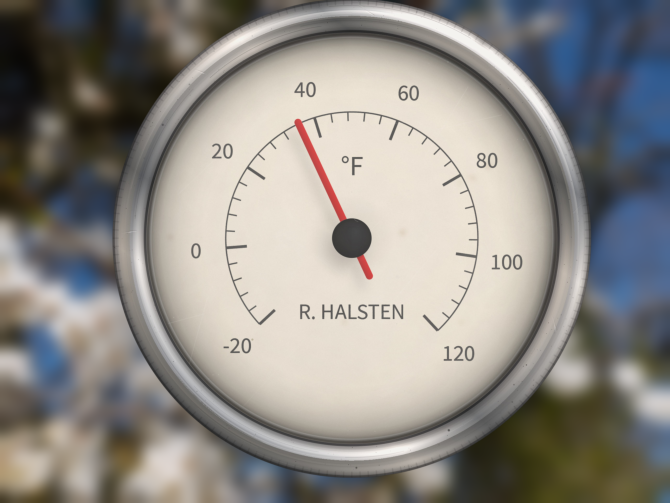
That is value=36 unit=°F
